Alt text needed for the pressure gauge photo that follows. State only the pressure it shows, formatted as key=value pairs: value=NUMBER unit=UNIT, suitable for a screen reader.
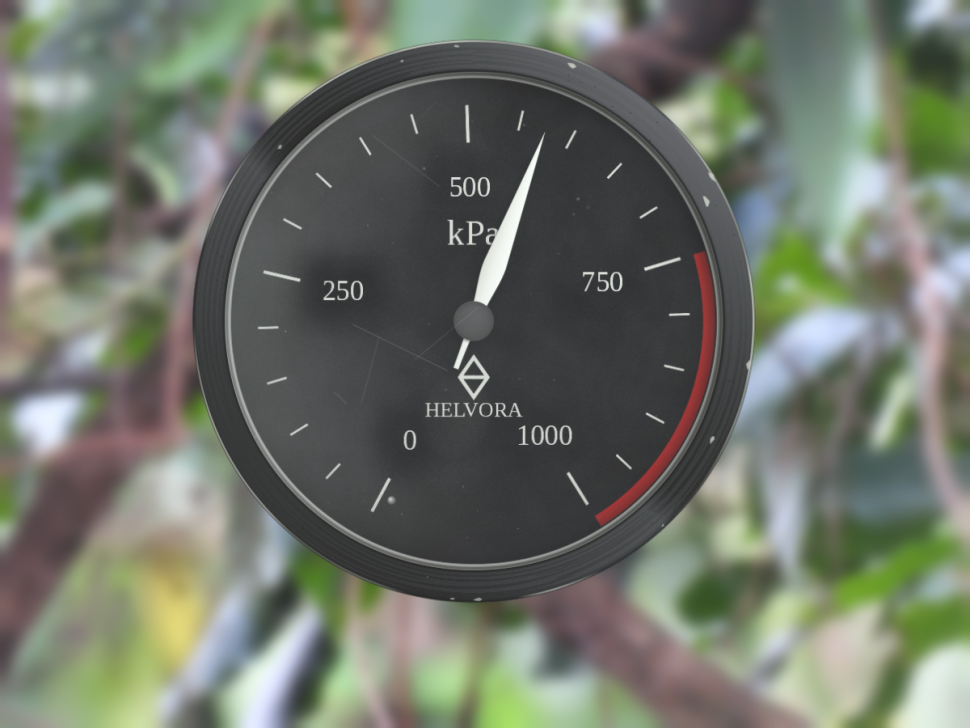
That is value=575 unit=kPa
